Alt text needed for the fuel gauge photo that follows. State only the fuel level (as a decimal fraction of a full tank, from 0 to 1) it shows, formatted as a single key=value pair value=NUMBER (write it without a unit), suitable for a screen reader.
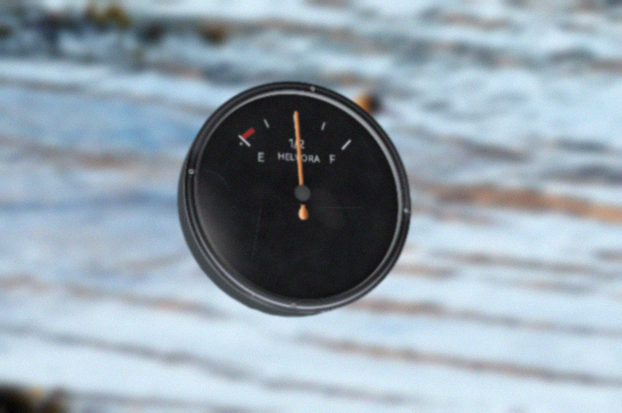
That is value=0.5
